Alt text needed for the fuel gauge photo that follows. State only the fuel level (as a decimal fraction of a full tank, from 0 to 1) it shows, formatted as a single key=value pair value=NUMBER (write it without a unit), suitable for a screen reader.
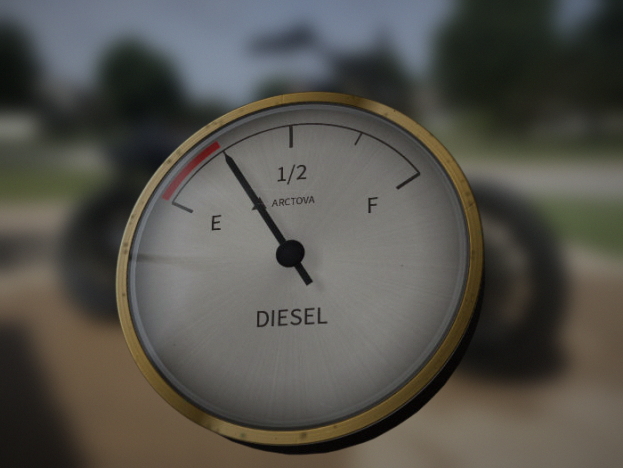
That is value=0.25
